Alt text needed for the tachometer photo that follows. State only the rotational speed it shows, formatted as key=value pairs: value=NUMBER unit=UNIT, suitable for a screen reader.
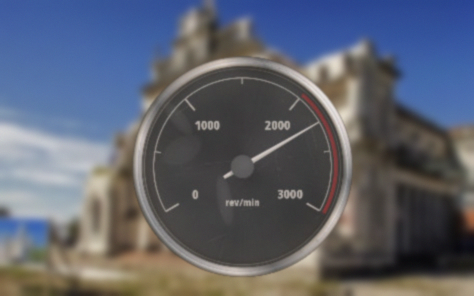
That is value=2250 unit=rpm
